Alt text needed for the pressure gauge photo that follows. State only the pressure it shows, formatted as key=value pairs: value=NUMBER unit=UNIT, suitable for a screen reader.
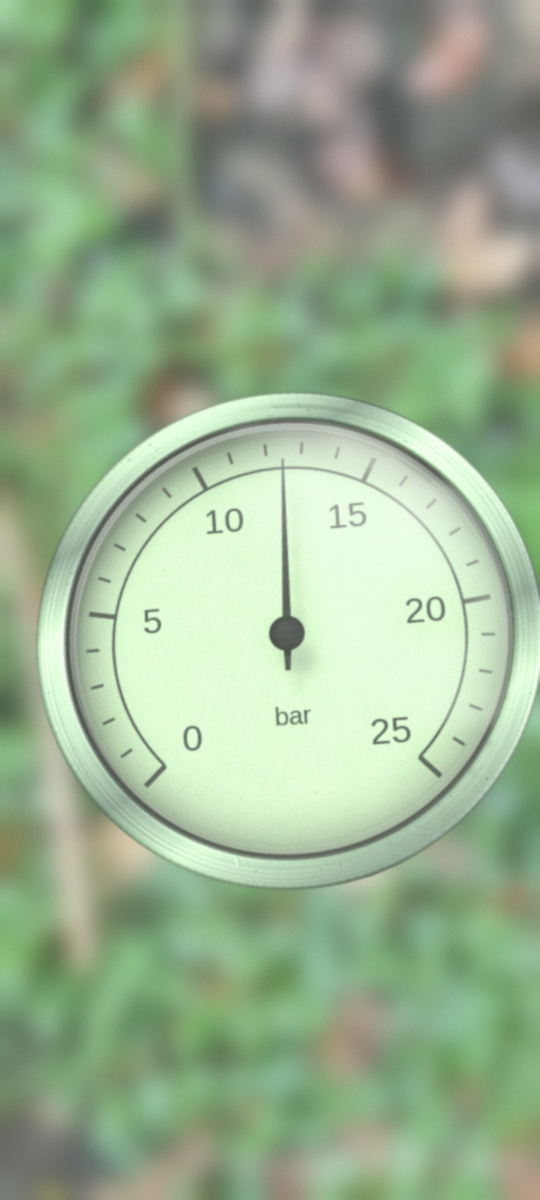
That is value=12.5 unit=bar
